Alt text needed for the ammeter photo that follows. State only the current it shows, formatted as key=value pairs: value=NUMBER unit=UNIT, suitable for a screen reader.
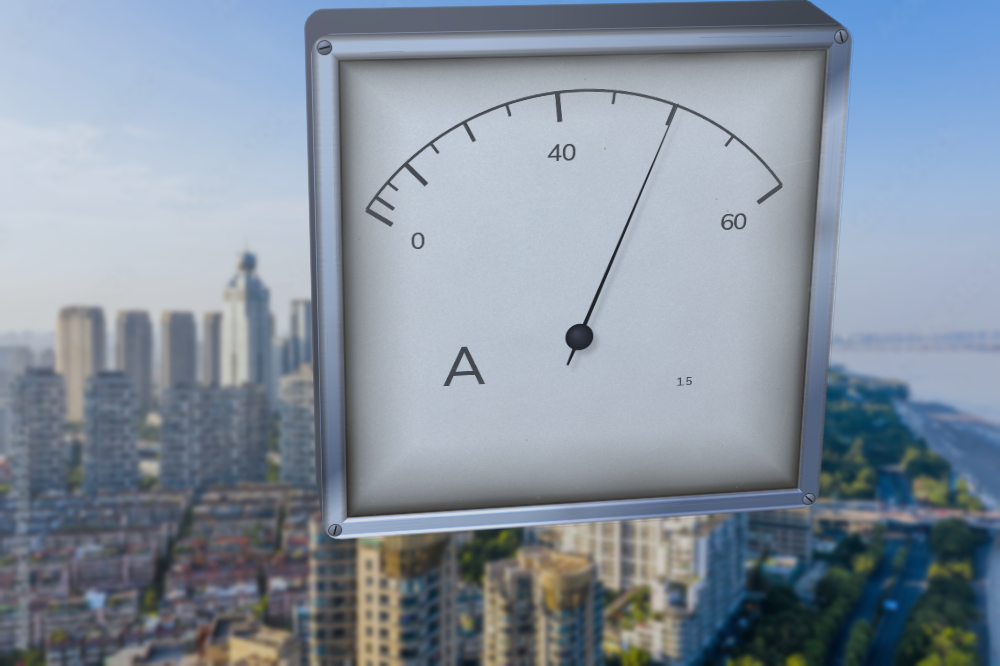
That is value=50 unit=A
